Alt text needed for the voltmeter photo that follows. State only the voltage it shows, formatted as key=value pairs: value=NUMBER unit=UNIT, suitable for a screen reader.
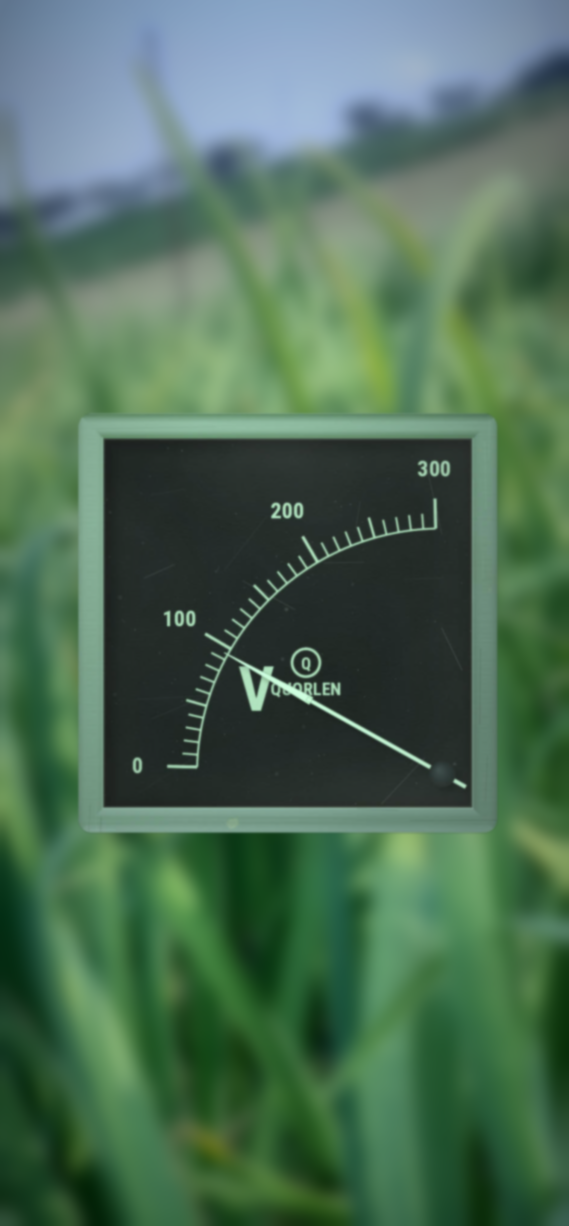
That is value=95 unit=V
